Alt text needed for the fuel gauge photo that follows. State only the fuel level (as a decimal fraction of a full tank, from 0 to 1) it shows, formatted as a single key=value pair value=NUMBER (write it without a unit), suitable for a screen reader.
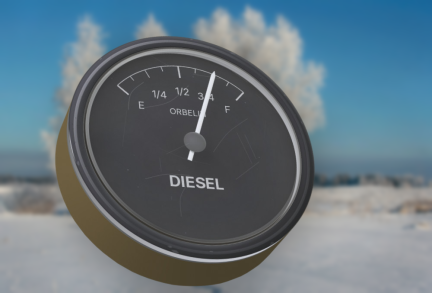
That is value=0.75
